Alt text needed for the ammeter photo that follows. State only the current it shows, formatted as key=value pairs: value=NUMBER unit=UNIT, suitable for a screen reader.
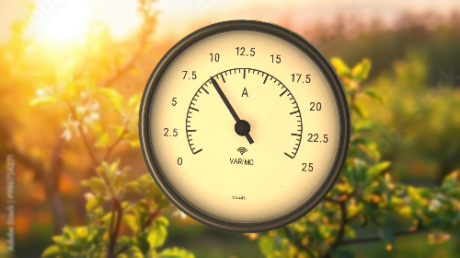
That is value=9 unit=A
